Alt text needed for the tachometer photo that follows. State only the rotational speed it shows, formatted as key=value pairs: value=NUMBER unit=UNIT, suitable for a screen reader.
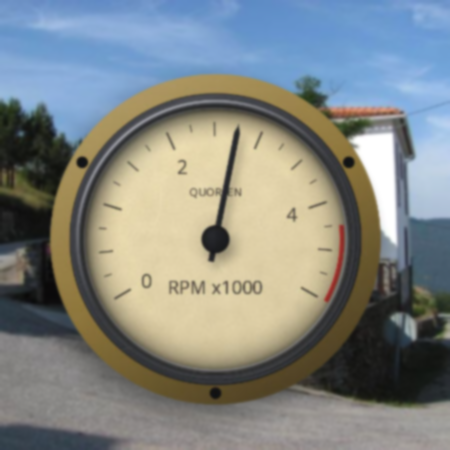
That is value=2750 unit=rpm
